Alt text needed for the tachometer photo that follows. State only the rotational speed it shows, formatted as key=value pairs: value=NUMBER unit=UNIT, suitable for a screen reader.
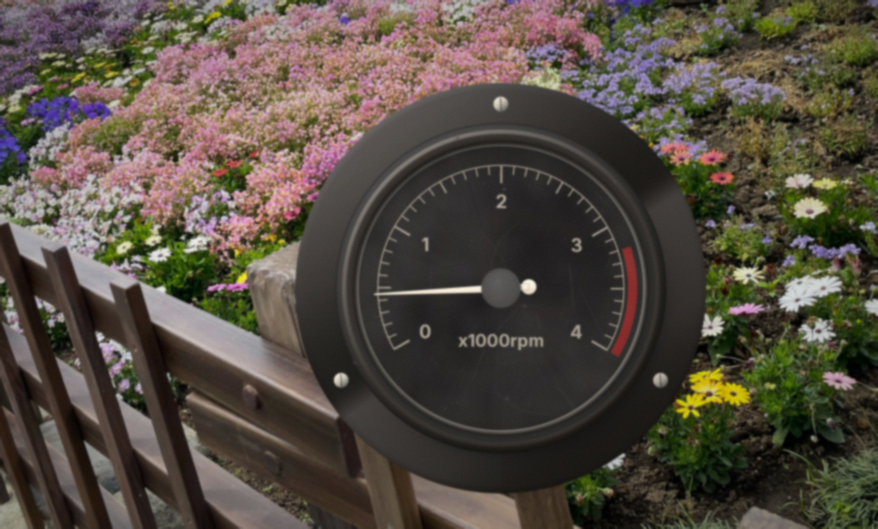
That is value=450 unit=rpm
